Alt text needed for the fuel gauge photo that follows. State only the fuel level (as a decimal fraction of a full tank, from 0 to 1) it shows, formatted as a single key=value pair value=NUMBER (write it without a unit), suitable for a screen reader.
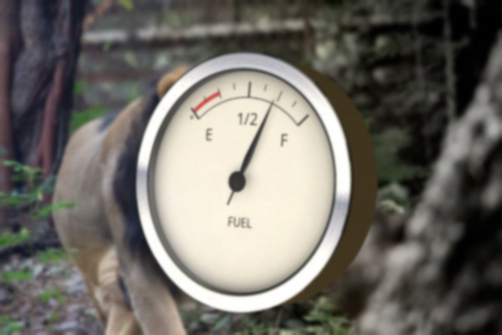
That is value=0.75
